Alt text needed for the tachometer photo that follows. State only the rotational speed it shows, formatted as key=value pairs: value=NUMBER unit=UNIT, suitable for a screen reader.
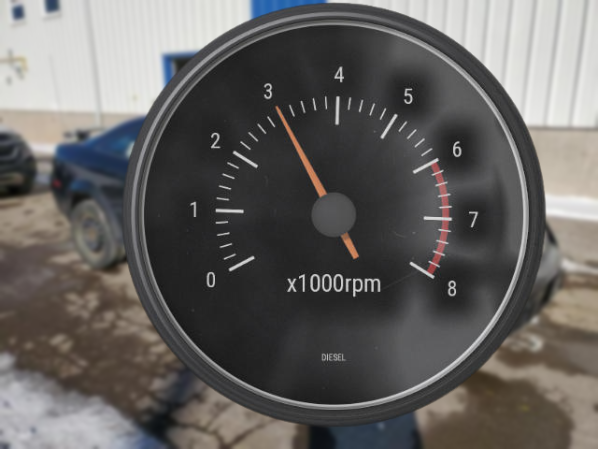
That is value=3000 unit=rpm
